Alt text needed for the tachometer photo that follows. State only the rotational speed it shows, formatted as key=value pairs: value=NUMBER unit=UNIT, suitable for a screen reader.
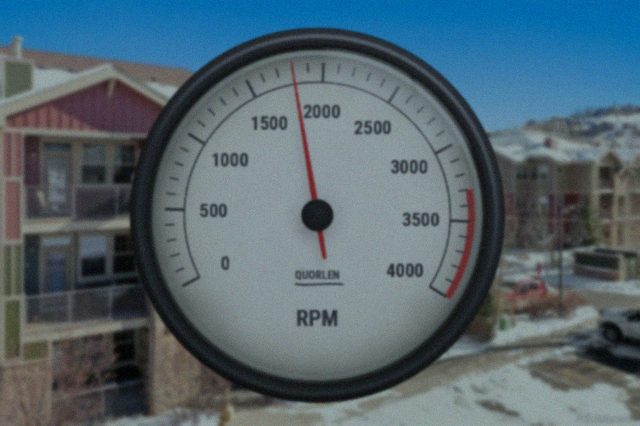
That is value=1800 unit=rpm
